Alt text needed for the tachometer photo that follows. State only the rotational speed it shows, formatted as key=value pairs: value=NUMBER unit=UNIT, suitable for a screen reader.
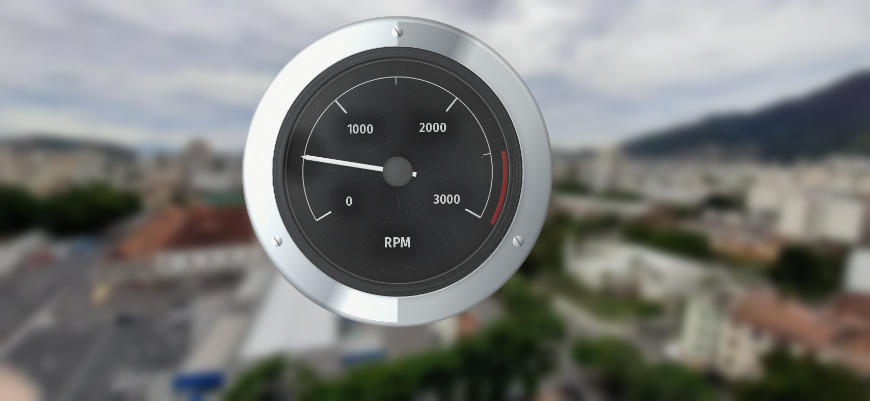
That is value=500 unit=rpm
